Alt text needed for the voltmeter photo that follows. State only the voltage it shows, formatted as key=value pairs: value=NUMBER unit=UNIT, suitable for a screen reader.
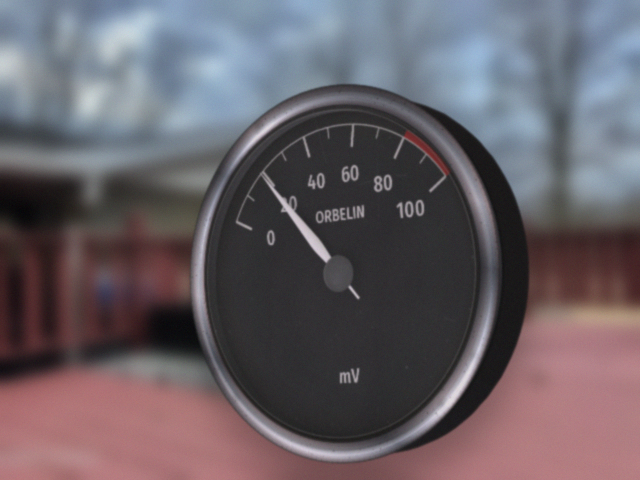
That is value=20 unit=mV
